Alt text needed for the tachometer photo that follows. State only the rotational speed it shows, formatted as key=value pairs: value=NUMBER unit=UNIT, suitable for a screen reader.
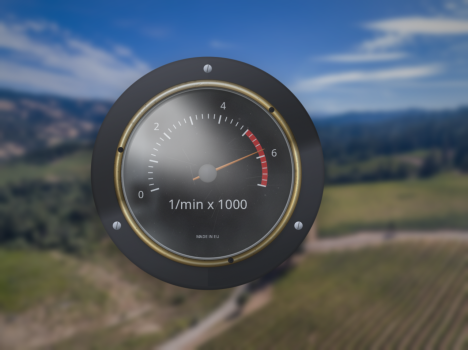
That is value=5800 unit=rpm
